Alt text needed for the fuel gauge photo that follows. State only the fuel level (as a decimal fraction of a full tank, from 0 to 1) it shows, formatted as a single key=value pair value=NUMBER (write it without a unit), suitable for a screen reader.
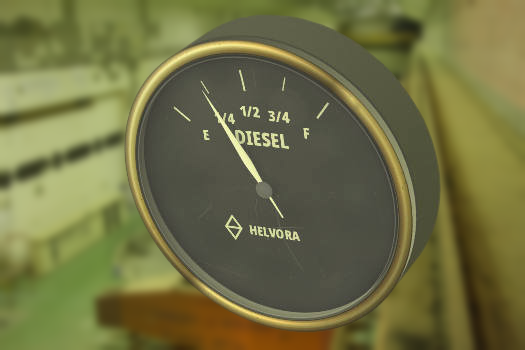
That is value=0.25
